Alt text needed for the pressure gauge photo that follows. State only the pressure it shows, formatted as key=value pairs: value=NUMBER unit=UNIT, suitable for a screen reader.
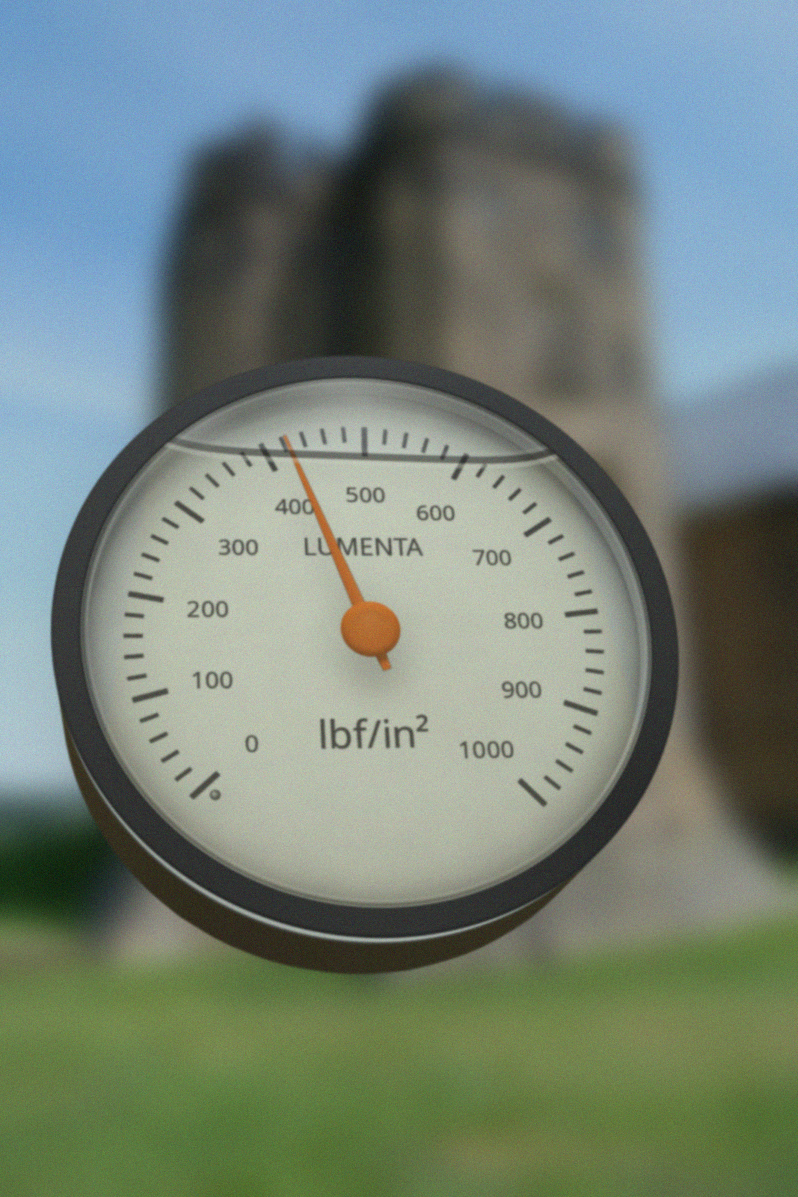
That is value=420 unit=psi
